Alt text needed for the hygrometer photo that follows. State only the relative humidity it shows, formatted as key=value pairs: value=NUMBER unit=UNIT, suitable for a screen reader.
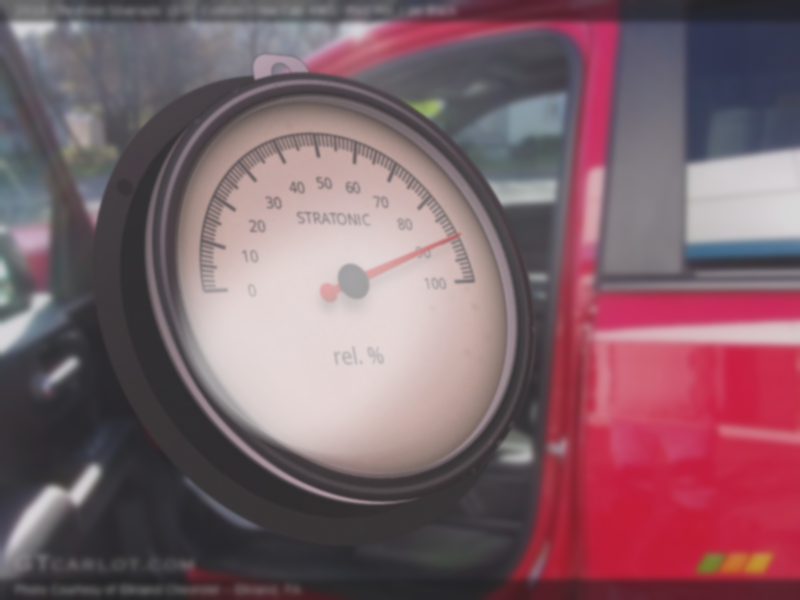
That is value=90 unit=%
